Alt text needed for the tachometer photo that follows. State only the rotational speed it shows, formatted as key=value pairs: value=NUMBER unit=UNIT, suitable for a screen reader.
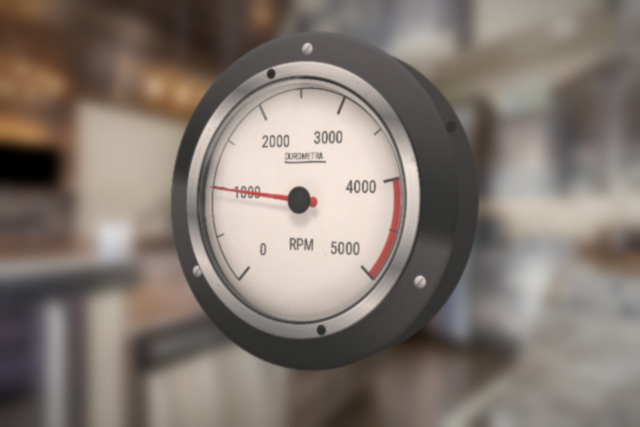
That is value=1000 unit=rpm
